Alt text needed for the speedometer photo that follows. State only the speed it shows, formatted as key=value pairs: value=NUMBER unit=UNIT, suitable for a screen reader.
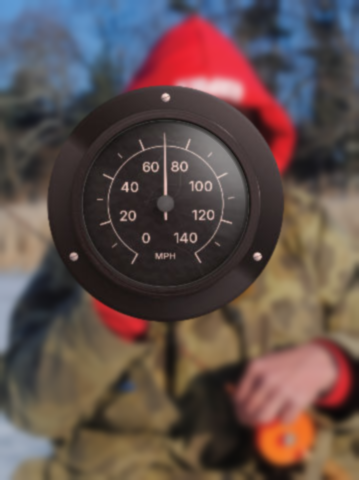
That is value=70 unit=mph
